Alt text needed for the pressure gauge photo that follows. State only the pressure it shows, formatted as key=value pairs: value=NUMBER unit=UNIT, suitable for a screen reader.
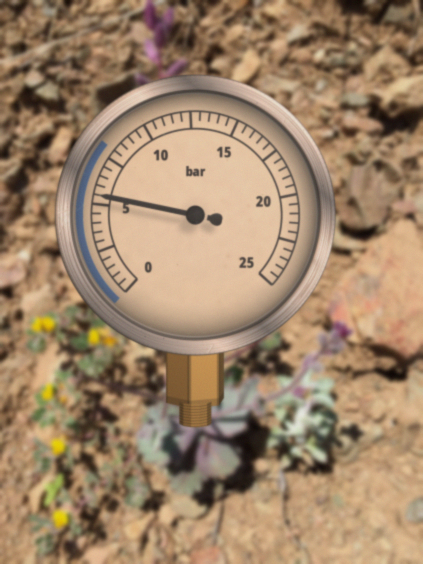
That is value=5.5 unit=bar
